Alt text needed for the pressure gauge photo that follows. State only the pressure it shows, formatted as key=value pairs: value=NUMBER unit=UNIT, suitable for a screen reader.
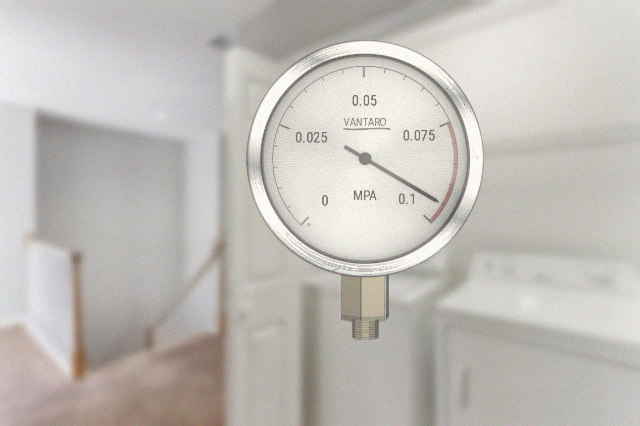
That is value=0.095 unit=MPa
